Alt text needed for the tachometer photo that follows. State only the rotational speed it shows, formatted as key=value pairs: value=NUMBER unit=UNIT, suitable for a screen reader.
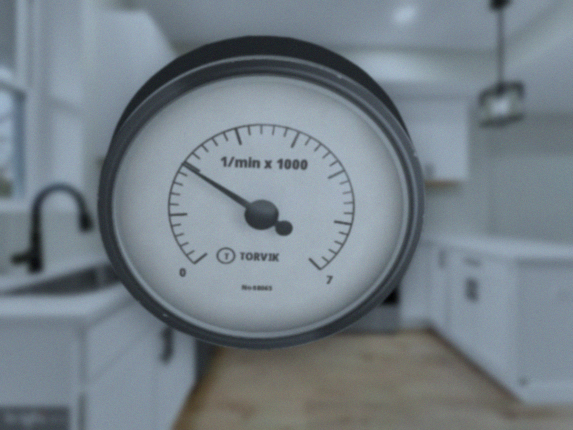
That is value=2000 unit=rpm
